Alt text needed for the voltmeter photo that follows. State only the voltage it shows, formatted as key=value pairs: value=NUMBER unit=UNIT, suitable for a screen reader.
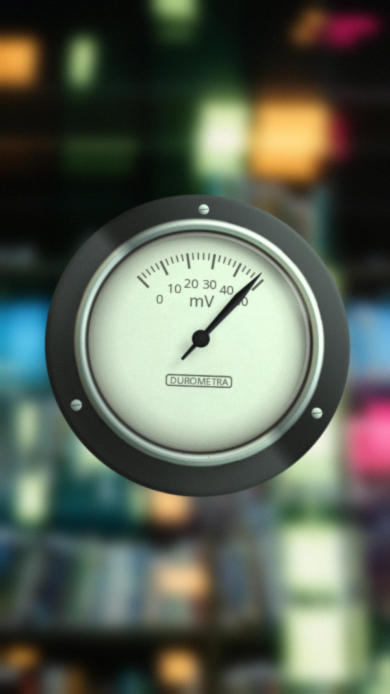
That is value=48 unit=mV
